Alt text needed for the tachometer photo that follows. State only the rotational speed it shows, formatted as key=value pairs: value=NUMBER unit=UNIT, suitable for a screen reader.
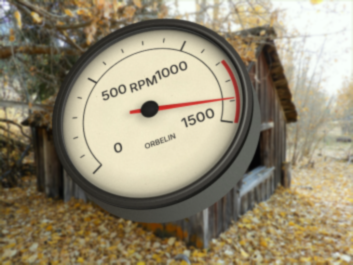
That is value=1400 unit=rpm
